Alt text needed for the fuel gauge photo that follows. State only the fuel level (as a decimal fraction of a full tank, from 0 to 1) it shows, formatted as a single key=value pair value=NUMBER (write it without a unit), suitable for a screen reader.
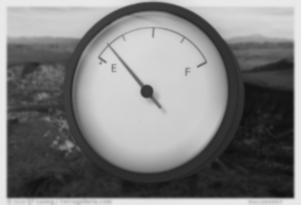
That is value=0.125
